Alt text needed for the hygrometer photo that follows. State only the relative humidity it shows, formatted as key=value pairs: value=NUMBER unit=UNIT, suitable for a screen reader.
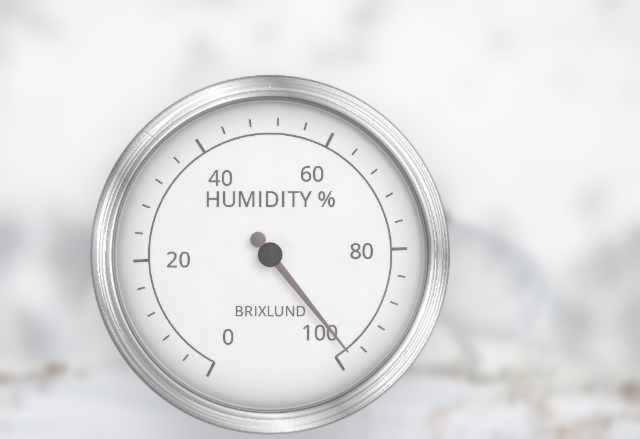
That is value=98 unit=%
